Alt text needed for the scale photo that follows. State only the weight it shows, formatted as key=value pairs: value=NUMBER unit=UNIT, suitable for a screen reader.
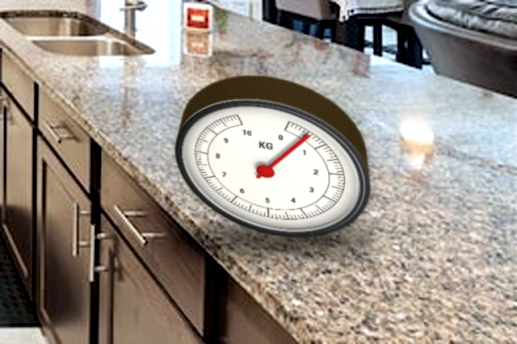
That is value=0.5 unit=kg
